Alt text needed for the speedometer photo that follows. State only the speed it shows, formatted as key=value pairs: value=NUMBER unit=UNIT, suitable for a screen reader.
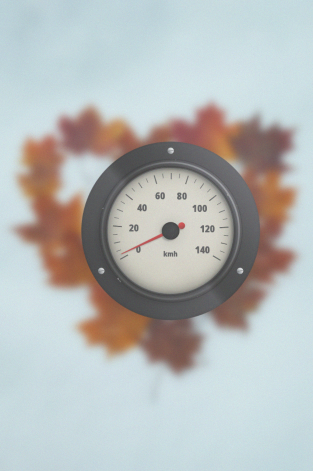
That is value=2.5 unit=km/h
